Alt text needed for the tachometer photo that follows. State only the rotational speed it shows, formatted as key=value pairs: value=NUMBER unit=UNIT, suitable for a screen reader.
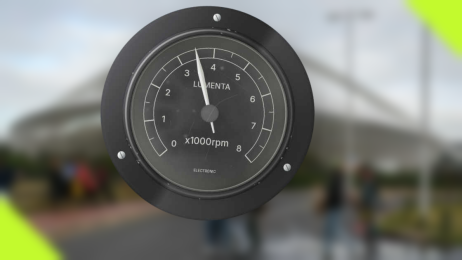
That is value=3500 unit=rpm
